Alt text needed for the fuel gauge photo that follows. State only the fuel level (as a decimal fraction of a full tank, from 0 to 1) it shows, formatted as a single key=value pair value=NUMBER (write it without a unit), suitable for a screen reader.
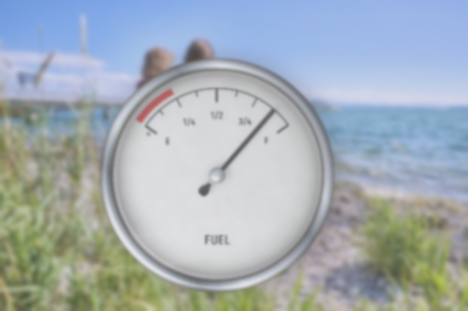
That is value=0.875
